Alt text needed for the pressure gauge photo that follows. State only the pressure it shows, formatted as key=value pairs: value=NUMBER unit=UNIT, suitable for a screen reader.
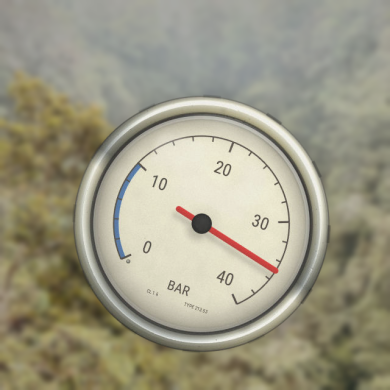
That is value=35 unit=bar
